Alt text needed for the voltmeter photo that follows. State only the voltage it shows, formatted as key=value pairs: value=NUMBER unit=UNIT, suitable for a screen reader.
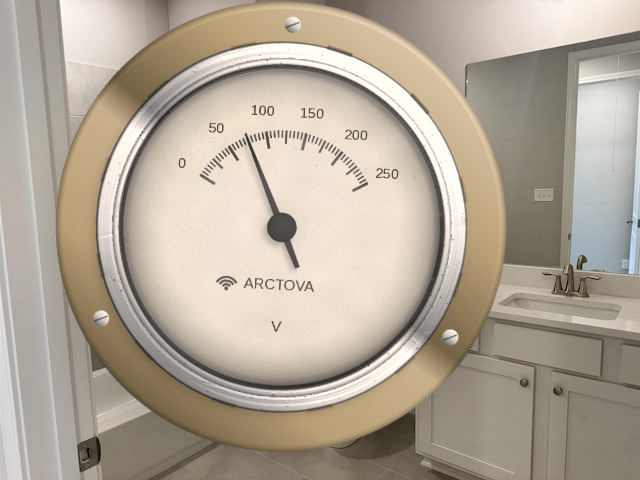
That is value=75 unit=V
